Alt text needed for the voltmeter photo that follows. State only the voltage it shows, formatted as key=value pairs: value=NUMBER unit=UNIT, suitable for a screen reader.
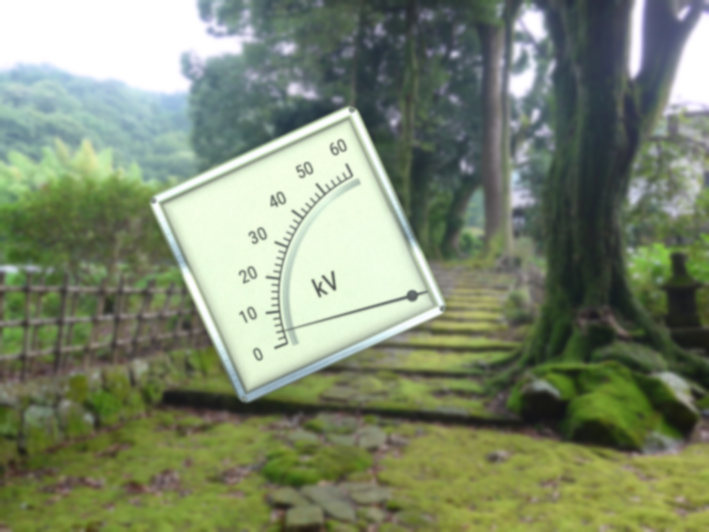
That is value=4 unit=kV
